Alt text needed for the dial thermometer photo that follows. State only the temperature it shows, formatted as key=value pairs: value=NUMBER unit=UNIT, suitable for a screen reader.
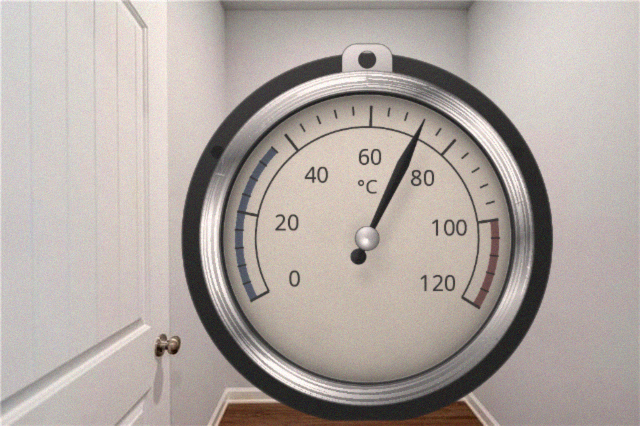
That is value=72 unit=°C
